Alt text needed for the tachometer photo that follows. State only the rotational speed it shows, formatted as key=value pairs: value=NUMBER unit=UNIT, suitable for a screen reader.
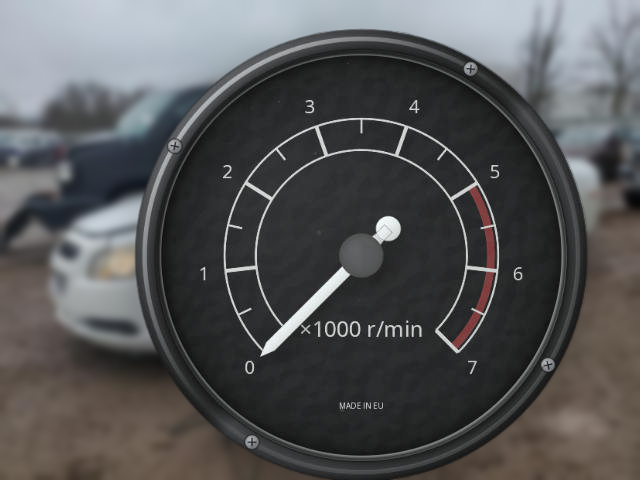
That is value=0 unit=rpm
